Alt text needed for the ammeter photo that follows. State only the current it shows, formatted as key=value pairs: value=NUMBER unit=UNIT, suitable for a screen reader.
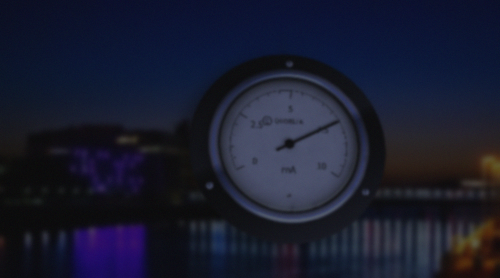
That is value=7.5 unit=mA
